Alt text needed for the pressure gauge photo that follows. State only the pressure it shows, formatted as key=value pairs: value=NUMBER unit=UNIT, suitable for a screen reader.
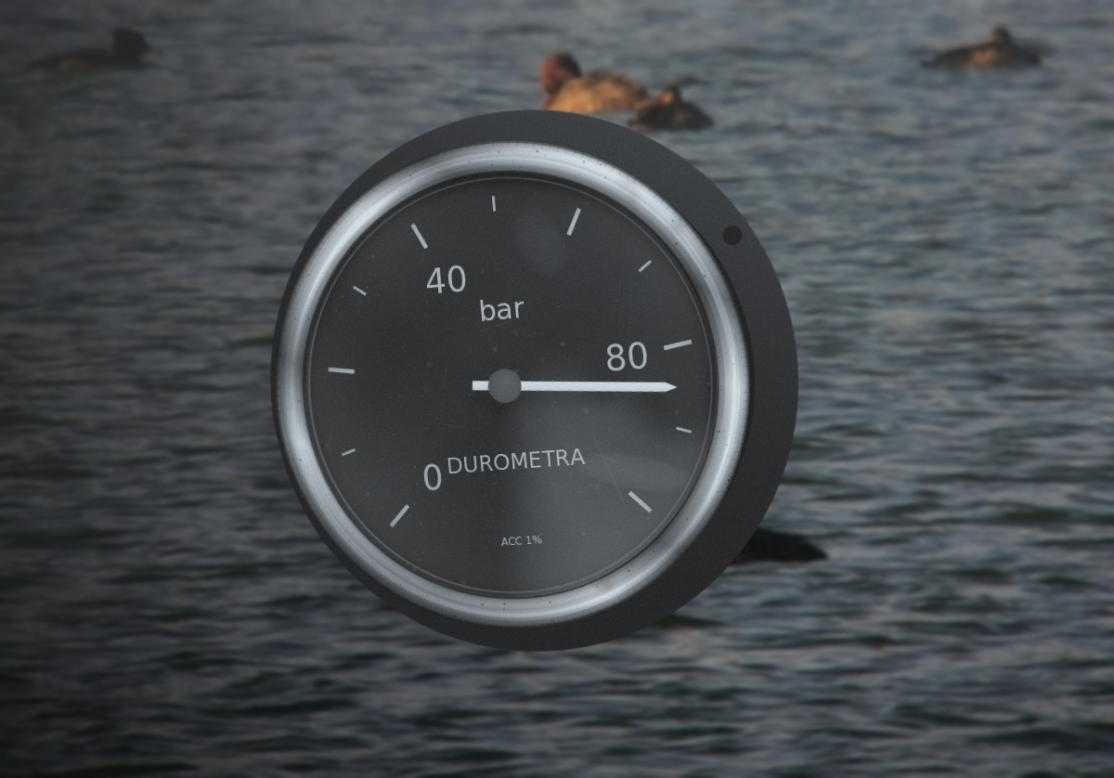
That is value=85 unit=bar
